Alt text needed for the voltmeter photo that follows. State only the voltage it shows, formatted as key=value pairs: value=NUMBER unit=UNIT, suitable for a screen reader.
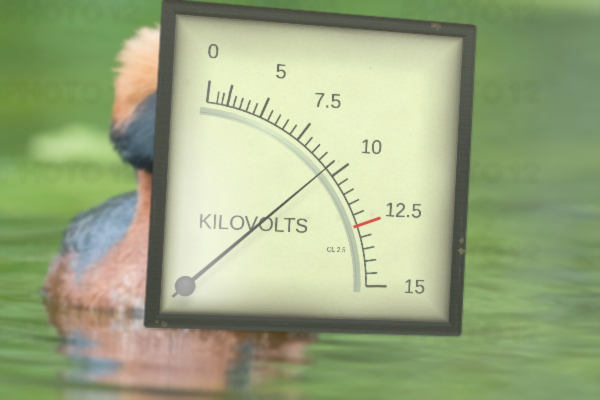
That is value=9.5 unit=kV
